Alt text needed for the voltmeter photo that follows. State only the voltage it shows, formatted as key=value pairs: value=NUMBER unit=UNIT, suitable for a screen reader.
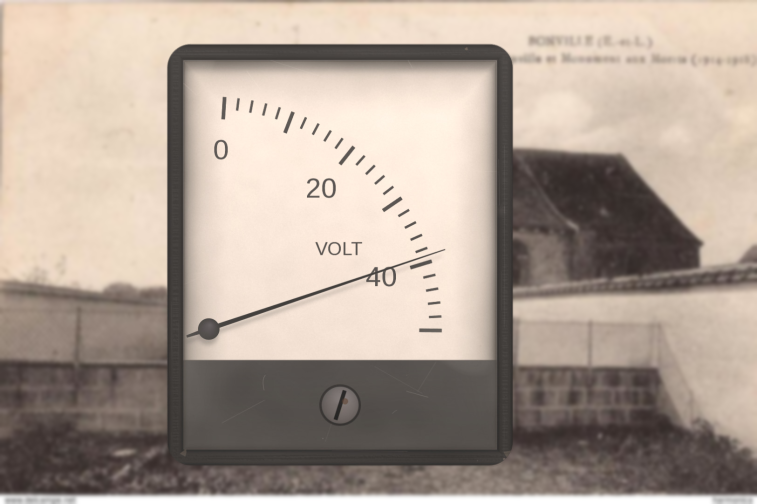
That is value=39 unit=V
